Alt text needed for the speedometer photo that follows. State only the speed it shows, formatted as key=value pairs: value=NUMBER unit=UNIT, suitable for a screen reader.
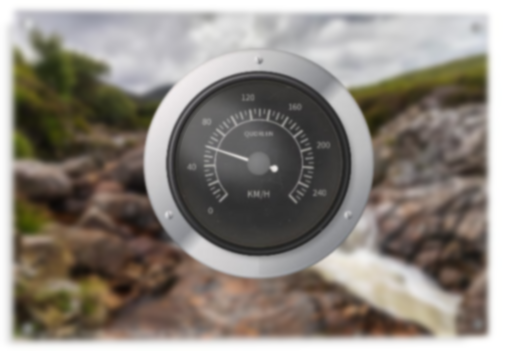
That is value=60 unit=km/h
